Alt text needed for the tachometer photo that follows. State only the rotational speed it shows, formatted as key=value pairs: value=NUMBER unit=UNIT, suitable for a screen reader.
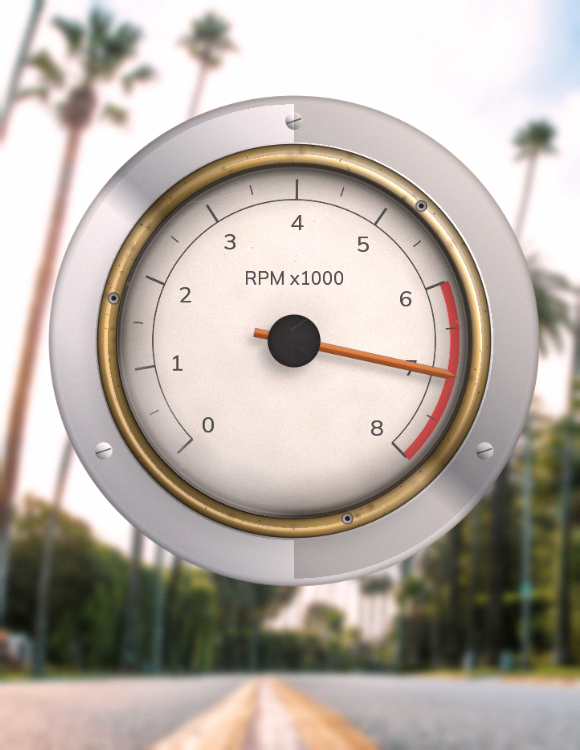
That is value=7000 unit=rpm
